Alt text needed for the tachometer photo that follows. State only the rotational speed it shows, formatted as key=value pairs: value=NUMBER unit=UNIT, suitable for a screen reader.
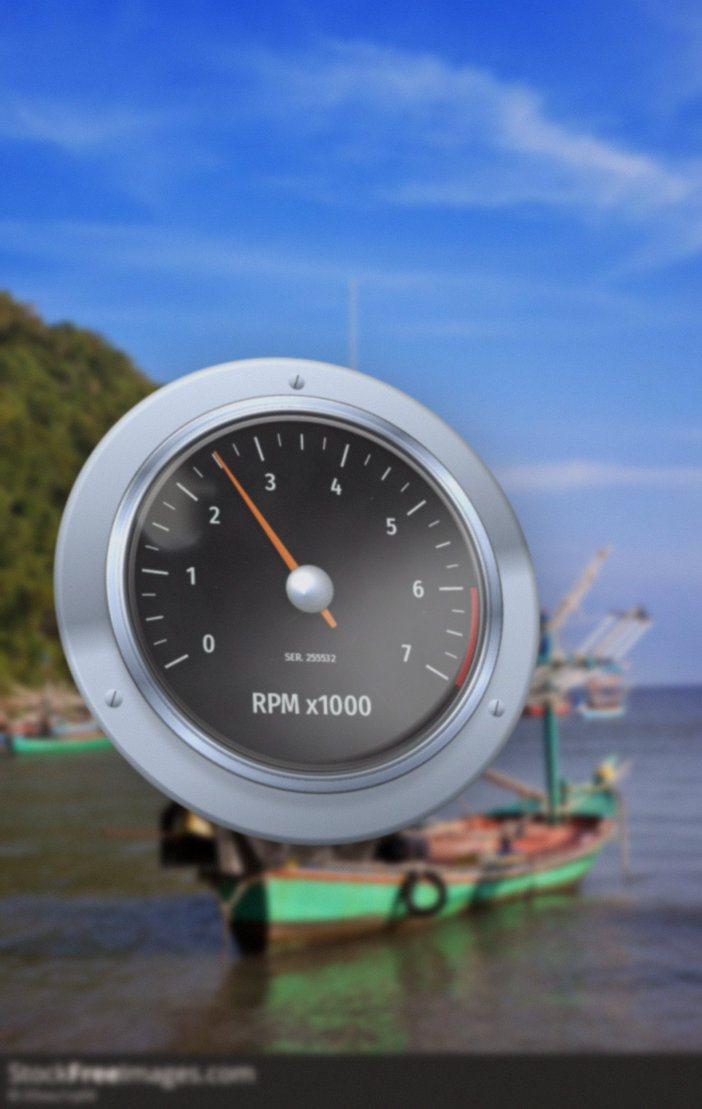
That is value=2500 unit=rpm
